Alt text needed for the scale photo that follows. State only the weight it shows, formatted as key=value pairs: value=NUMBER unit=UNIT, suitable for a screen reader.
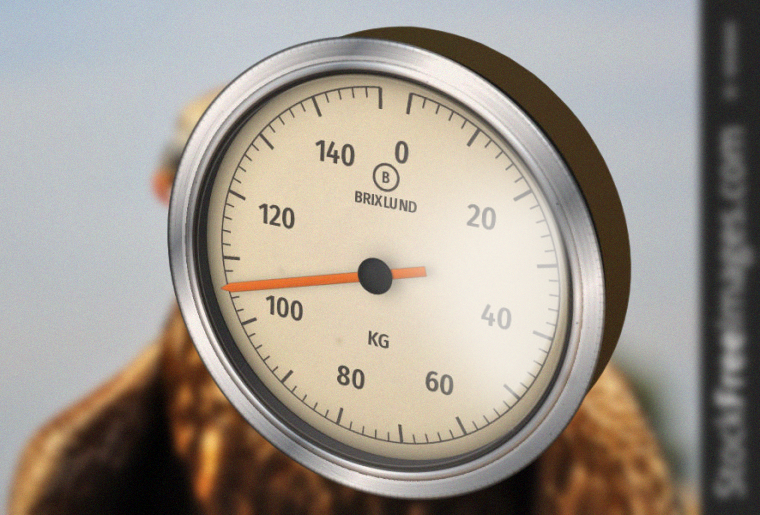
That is value=106 unit=kg
